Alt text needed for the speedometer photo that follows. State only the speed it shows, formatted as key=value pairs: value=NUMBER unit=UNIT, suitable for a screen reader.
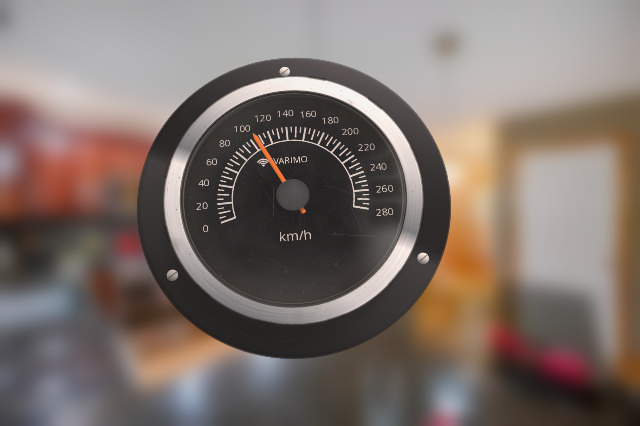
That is value=105 unit=km/h
